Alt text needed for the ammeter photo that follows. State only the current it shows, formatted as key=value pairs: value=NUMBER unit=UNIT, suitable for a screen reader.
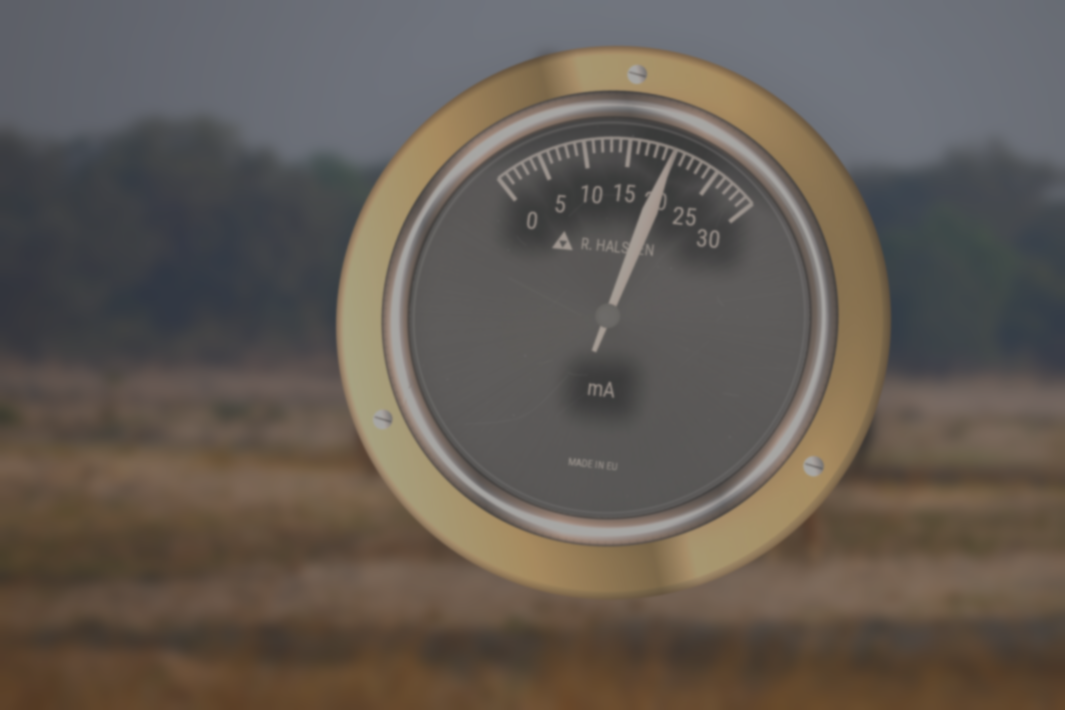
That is value=20 unit=mA
